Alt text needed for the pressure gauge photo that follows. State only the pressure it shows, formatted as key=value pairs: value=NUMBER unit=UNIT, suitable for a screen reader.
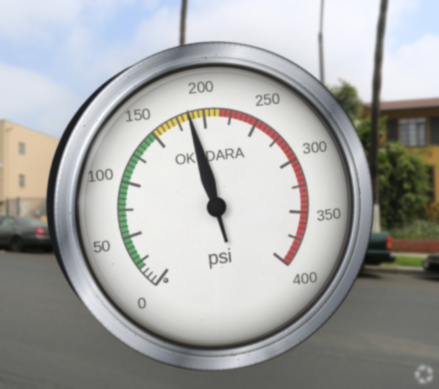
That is value=185 unit=psi
